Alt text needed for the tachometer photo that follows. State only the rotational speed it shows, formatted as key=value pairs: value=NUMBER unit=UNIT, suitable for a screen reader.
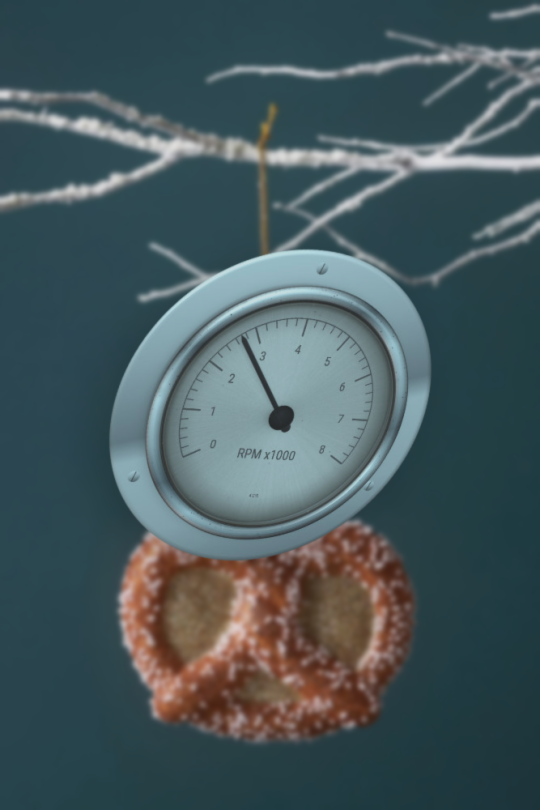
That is value=2700 unit=rpm
